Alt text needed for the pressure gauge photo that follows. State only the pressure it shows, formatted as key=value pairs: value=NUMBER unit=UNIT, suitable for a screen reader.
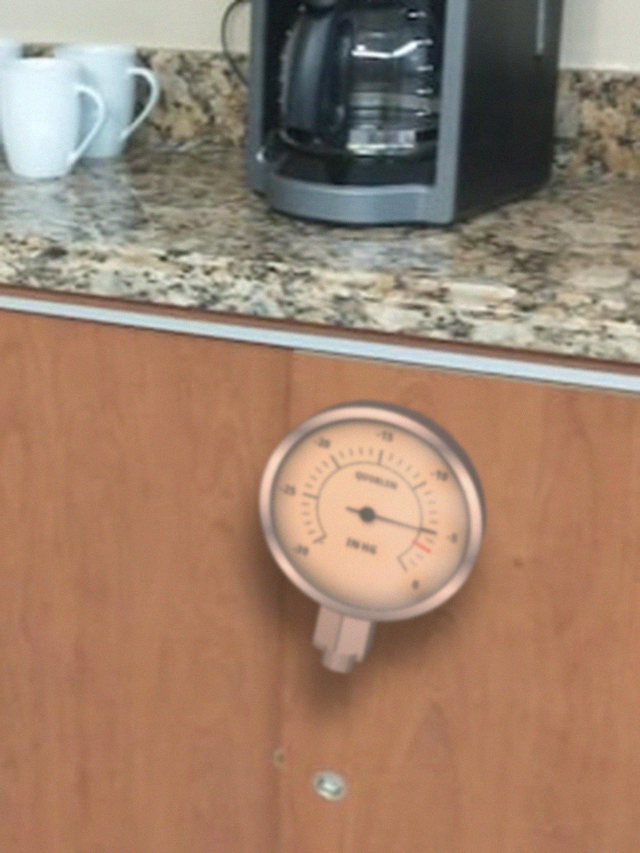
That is value=-5 unit=inHg
